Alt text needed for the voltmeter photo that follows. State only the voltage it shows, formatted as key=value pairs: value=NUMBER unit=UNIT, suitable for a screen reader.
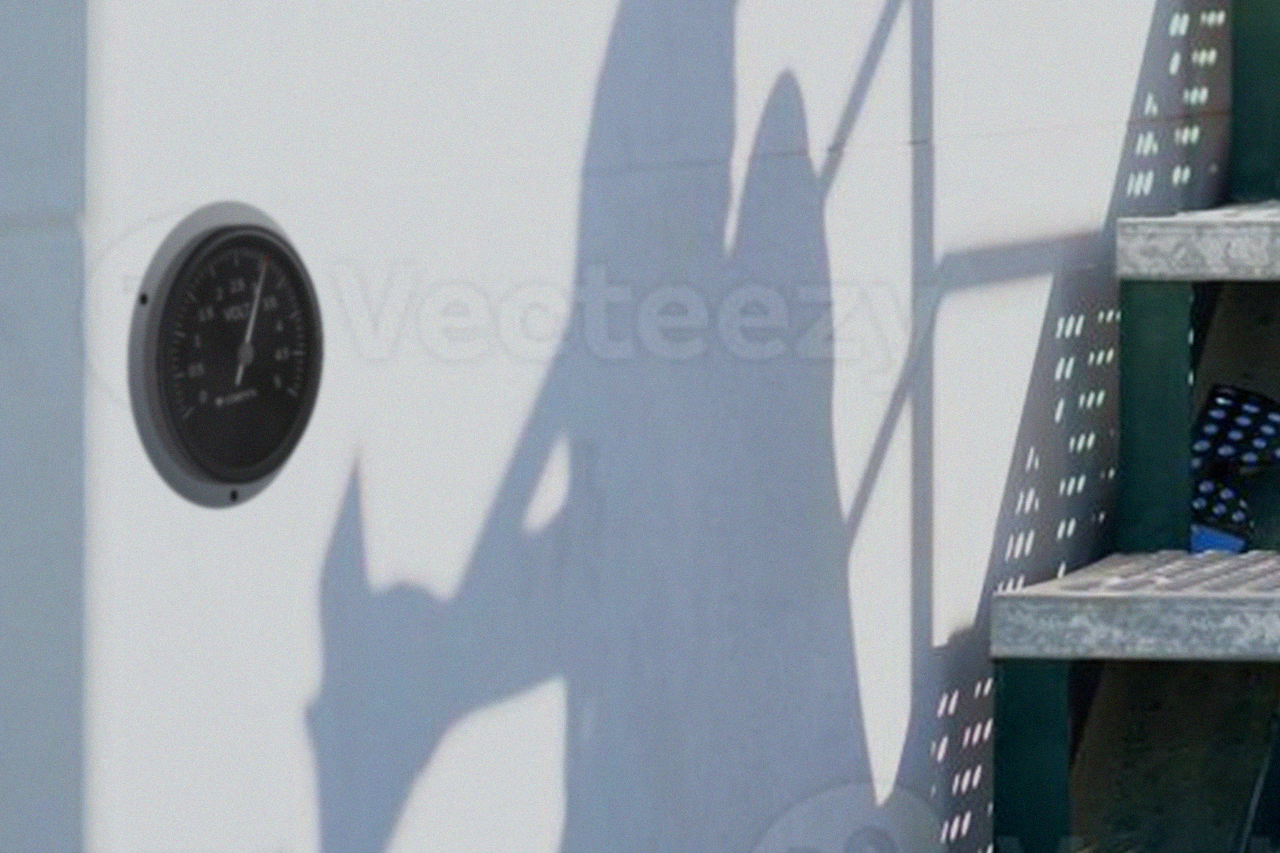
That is value=3 unit=V
